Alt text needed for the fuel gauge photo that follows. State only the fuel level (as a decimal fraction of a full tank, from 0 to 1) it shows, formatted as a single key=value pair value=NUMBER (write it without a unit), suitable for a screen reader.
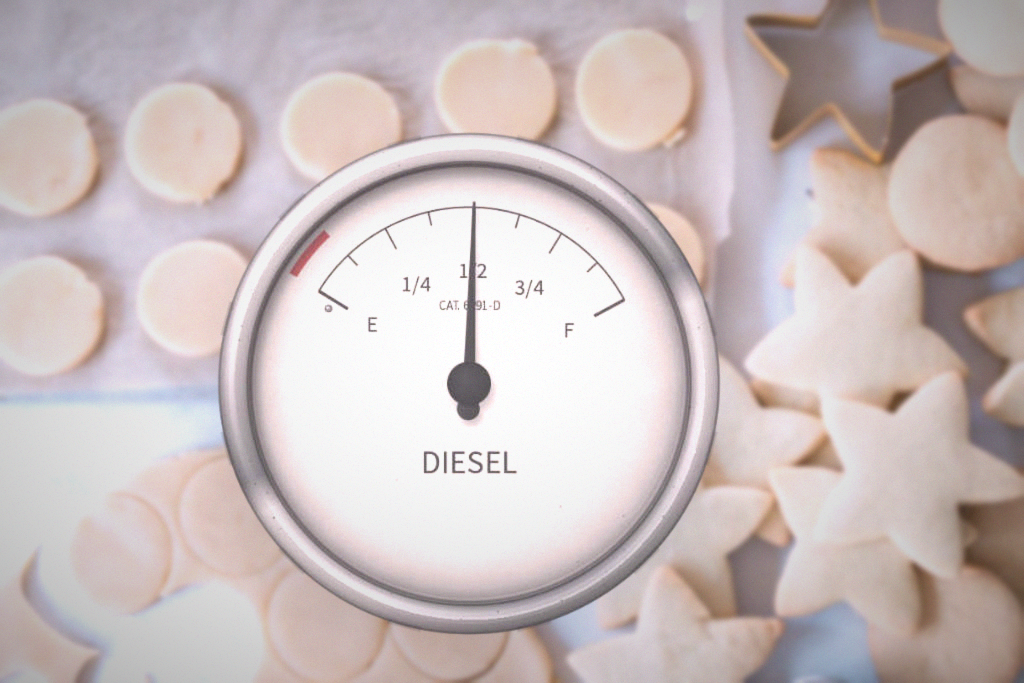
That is value=0.5
